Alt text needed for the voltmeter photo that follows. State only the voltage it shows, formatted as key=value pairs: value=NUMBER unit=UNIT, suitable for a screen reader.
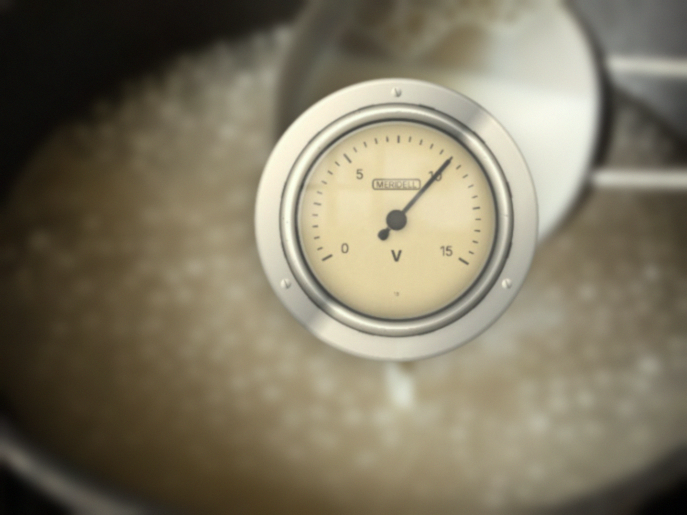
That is value=10 unit=V
